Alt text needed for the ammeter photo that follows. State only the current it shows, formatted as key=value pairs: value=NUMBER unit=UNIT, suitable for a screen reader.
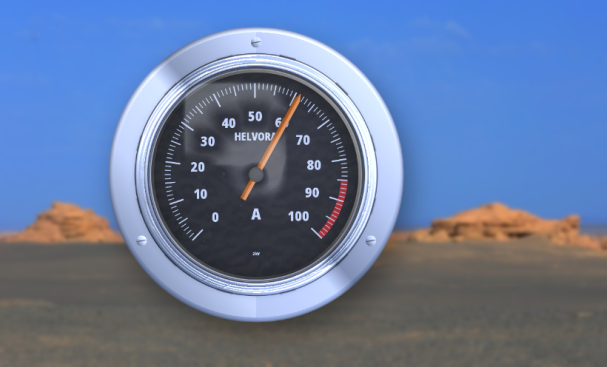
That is value=61 unit=A
